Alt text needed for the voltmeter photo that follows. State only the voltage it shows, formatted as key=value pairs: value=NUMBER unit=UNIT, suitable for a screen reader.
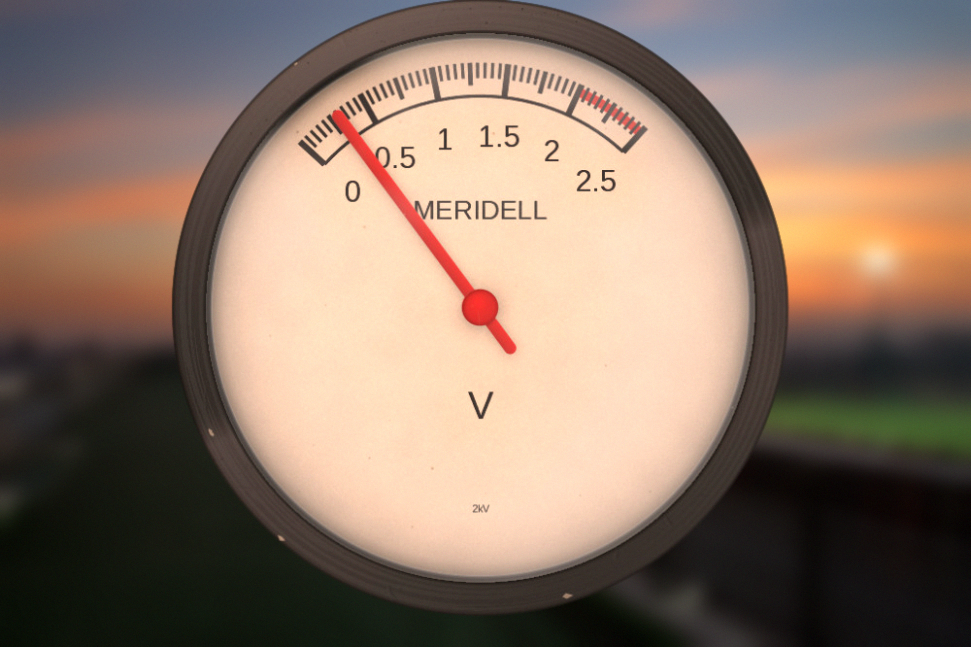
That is value=0.3 unit=V
